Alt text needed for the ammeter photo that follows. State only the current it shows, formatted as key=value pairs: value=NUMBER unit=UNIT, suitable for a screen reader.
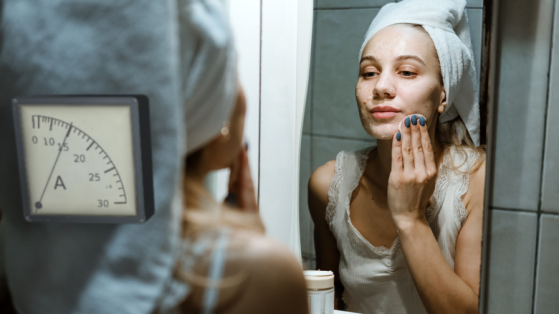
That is value=15 unit=A
